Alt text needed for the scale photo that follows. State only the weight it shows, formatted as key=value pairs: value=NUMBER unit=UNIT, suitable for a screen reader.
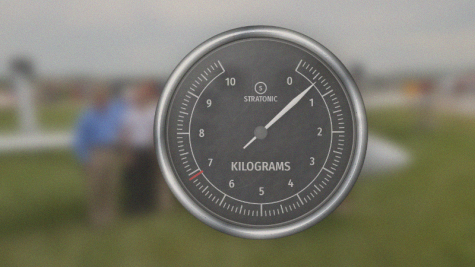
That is value=0.6 unit=kg
